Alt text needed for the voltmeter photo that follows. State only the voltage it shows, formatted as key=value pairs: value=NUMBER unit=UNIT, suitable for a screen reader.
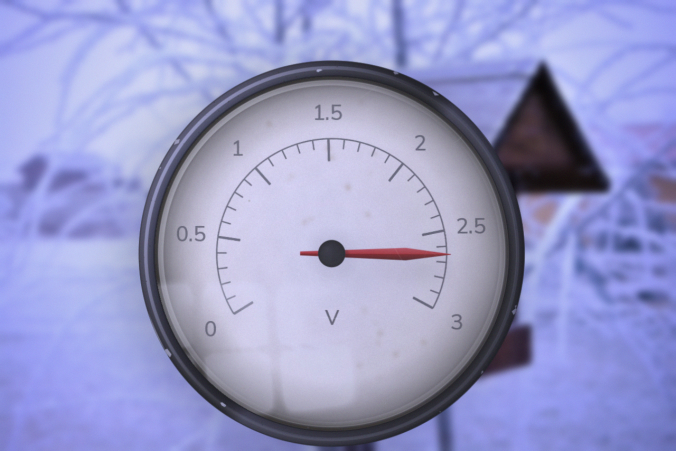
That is value=2.65 unit=V
